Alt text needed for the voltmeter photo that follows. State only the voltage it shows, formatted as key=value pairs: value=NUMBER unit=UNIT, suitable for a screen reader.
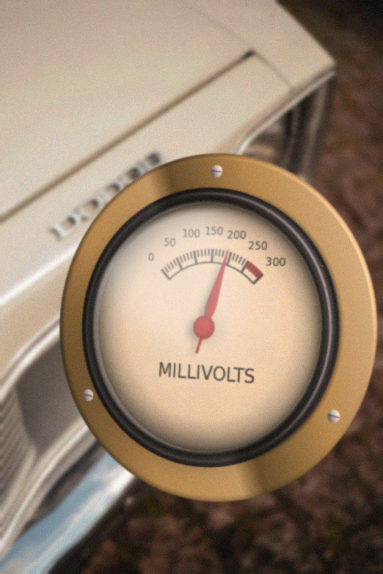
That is value=200 unit=mV
